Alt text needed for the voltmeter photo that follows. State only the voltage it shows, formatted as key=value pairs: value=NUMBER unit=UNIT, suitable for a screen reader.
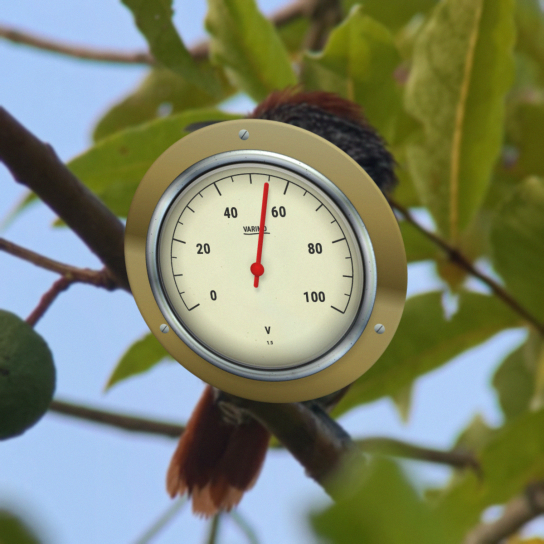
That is value=55 unit=V
